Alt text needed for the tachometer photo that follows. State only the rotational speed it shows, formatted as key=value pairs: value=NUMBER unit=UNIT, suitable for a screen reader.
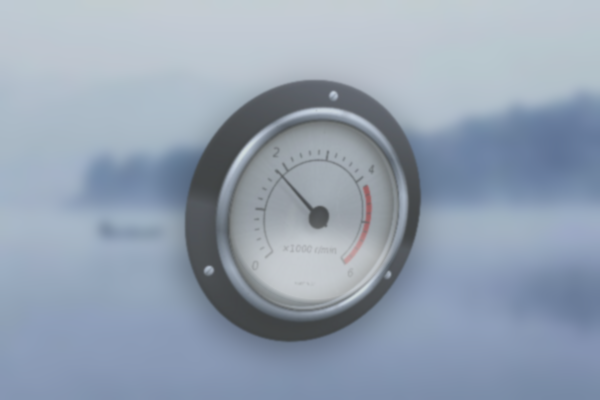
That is value=1800 unit=rpm
